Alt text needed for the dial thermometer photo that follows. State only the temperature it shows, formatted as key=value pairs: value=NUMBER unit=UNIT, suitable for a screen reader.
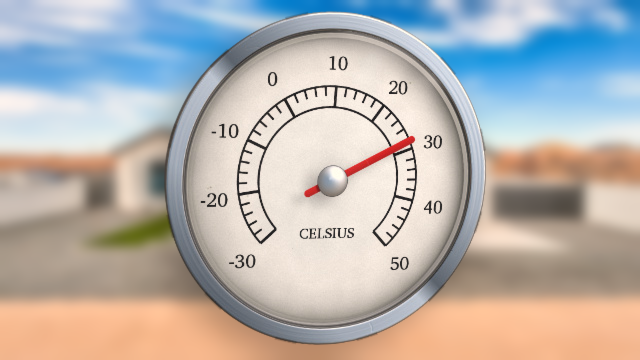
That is value=28 unit=°C
